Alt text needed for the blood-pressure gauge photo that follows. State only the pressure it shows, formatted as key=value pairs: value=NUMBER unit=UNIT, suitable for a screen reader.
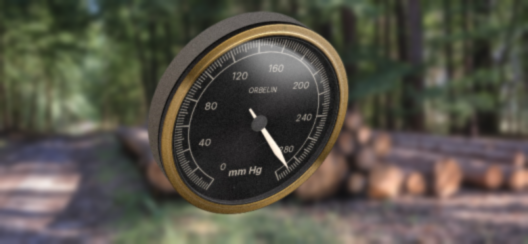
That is value=290 unit=mmHg
